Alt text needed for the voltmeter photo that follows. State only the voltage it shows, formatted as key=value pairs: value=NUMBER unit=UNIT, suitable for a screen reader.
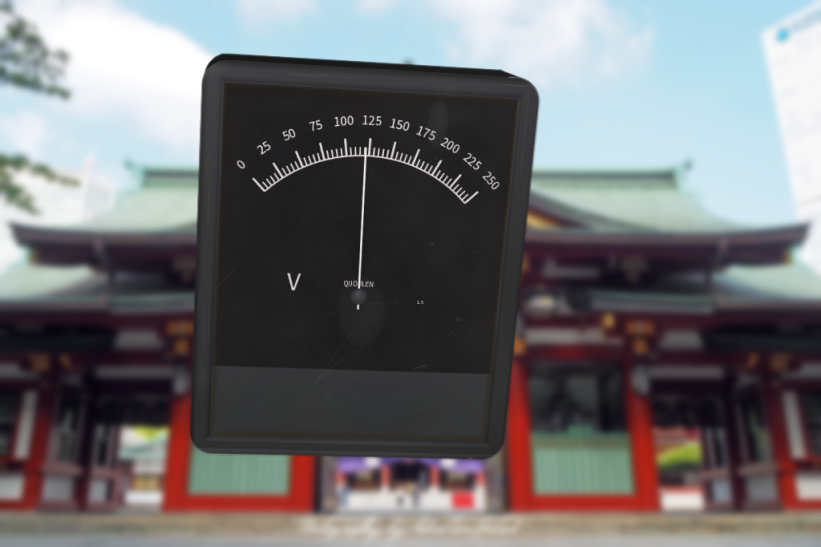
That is value=120 unit=V
